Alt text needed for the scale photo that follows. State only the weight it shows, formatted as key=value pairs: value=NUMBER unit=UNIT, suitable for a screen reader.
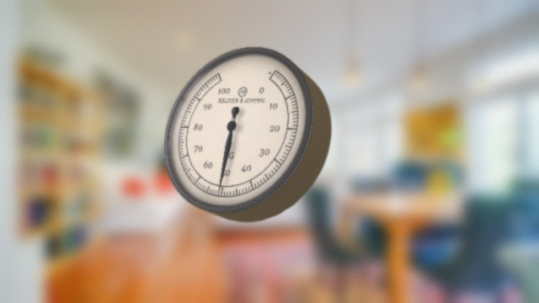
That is value=50 unit=kg
